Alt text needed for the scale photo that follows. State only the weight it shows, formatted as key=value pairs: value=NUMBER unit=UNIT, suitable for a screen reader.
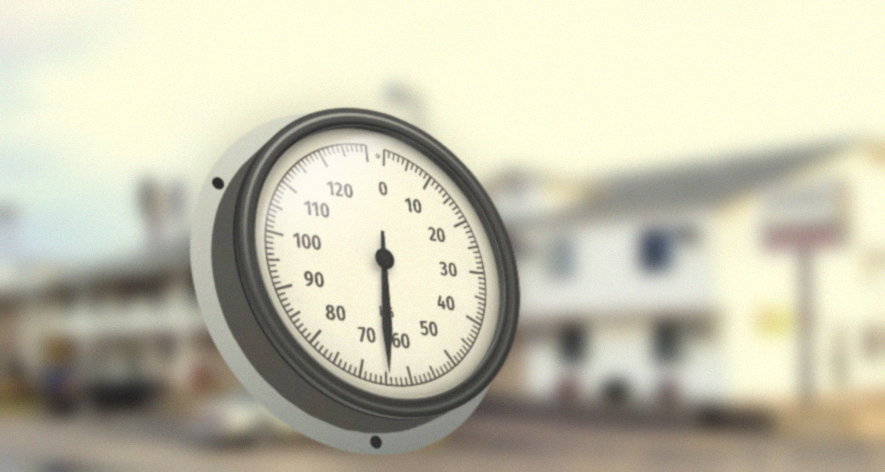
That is value=65 unit=kg
